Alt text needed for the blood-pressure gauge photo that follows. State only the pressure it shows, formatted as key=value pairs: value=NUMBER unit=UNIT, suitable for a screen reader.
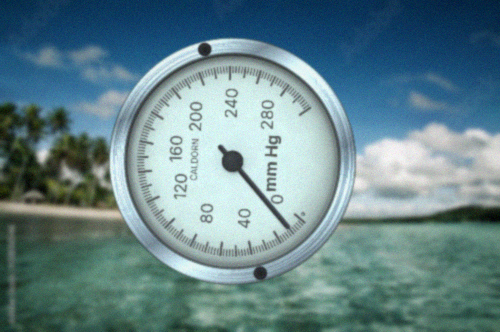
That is value=10 unit=mmHg
